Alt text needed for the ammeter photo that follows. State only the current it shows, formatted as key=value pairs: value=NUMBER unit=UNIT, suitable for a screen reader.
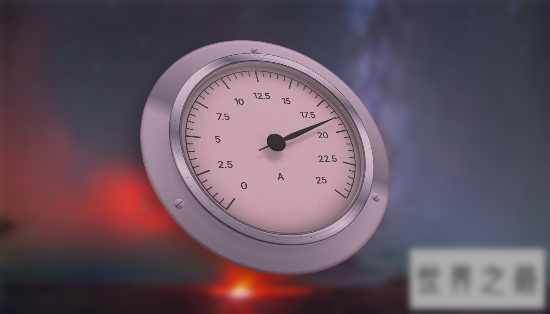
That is value=19 unit=A
